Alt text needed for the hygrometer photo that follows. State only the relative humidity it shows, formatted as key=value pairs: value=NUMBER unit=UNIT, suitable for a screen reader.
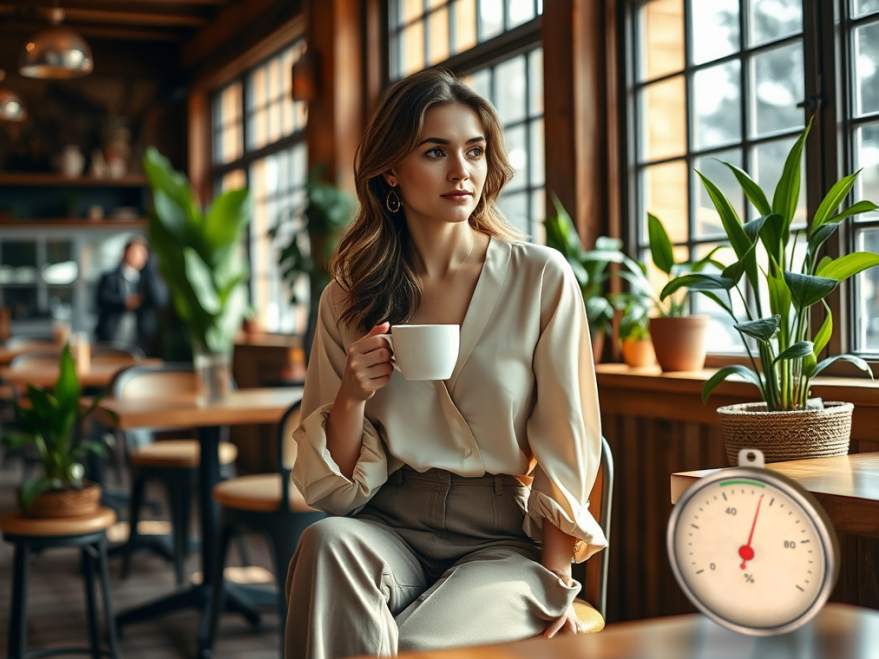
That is value=56 unit=%
